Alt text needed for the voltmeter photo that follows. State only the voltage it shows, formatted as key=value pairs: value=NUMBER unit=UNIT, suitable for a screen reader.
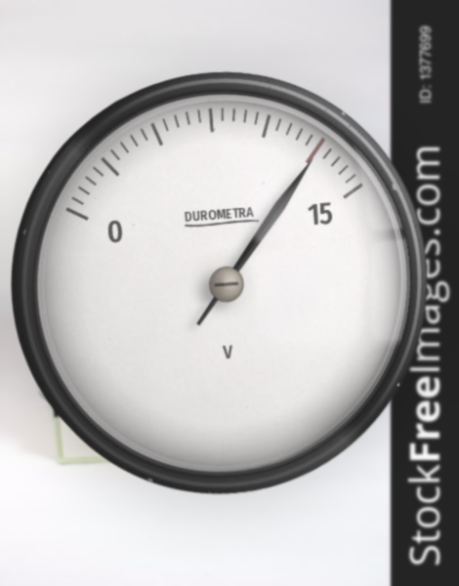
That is value=12.5 unit=V
